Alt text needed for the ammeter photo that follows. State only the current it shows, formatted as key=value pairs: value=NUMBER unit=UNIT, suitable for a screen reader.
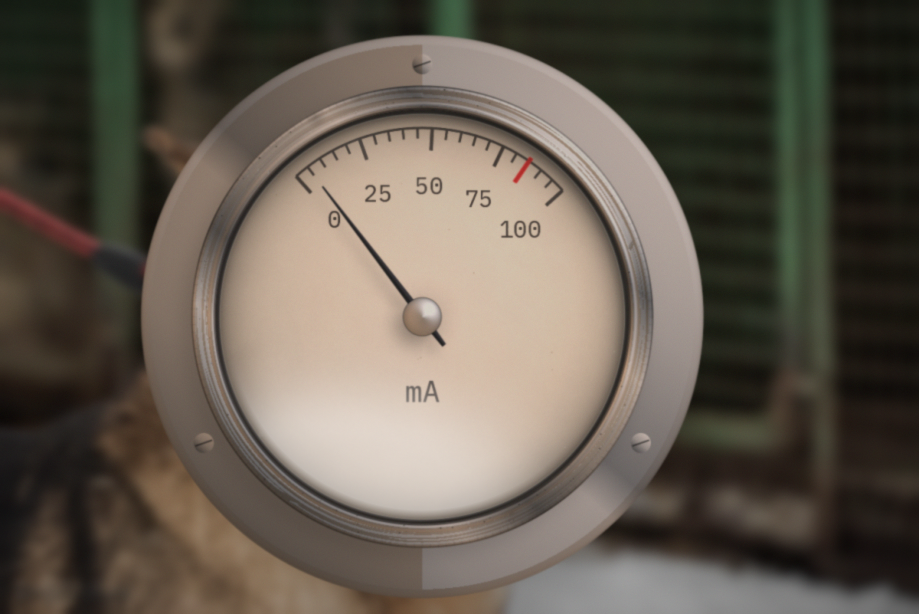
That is value=5 unit=mA
